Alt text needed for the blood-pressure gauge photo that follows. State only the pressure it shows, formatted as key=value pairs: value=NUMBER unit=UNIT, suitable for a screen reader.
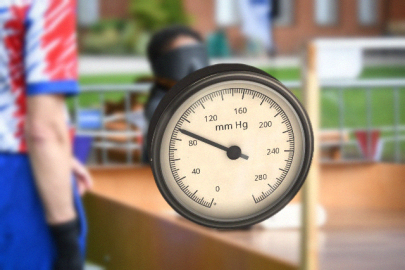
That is value=90 unit=mmHg
